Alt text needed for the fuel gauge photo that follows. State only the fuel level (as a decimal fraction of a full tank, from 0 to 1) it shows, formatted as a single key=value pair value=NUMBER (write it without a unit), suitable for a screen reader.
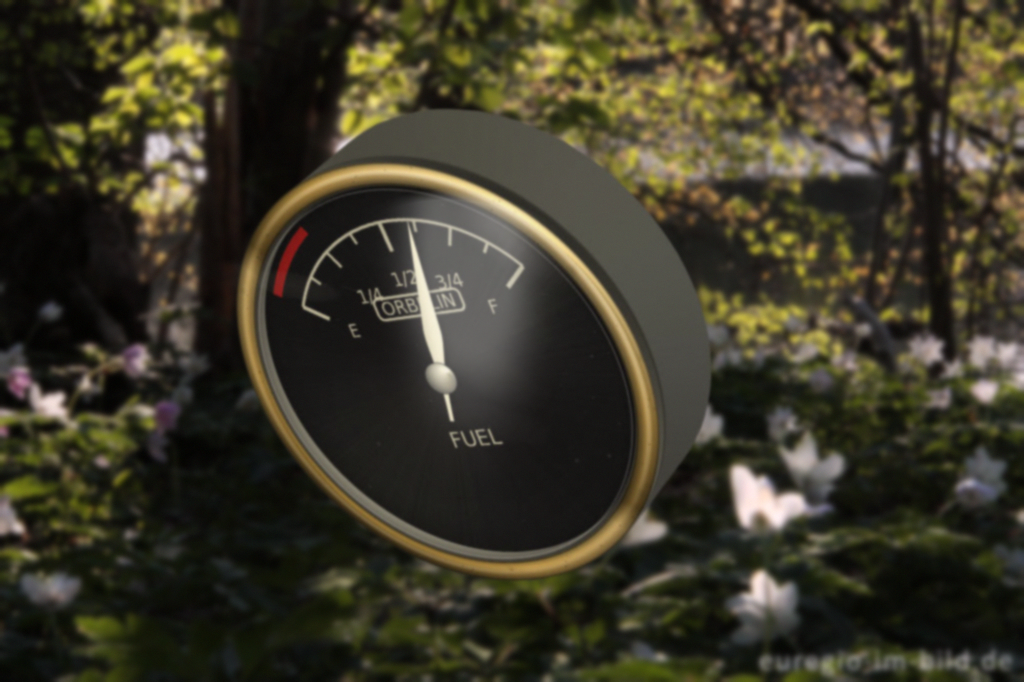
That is value=0.625
